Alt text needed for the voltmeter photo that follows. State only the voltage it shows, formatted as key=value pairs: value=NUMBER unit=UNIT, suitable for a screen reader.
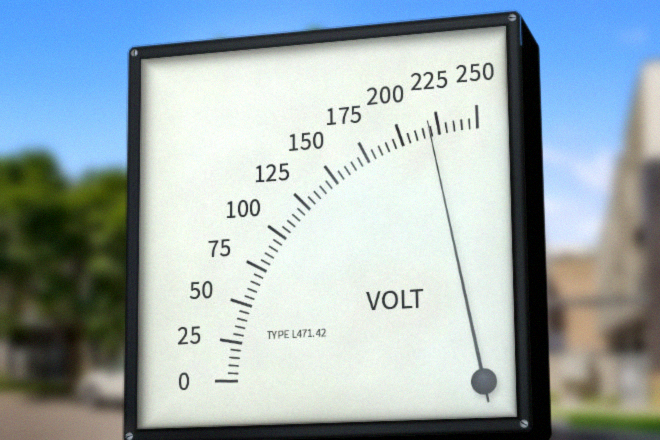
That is value=220 unit=V
